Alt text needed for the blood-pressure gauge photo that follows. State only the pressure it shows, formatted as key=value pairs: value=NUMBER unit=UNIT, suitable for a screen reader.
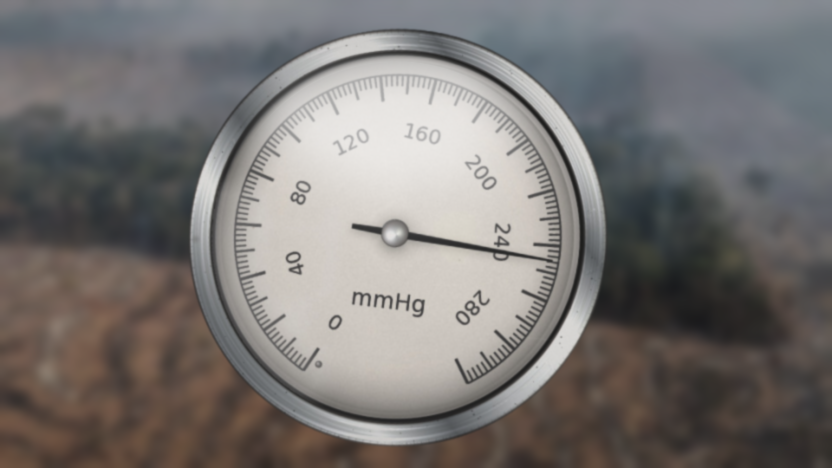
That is value=246 unit=mmHg
